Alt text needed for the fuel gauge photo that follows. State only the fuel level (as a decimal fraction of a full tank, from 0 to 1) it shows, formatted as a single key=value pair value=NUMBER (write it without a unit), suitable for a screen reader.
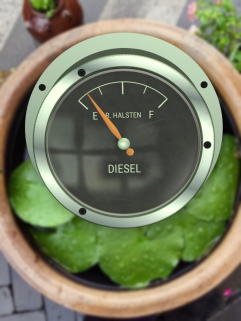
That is value=0.125
